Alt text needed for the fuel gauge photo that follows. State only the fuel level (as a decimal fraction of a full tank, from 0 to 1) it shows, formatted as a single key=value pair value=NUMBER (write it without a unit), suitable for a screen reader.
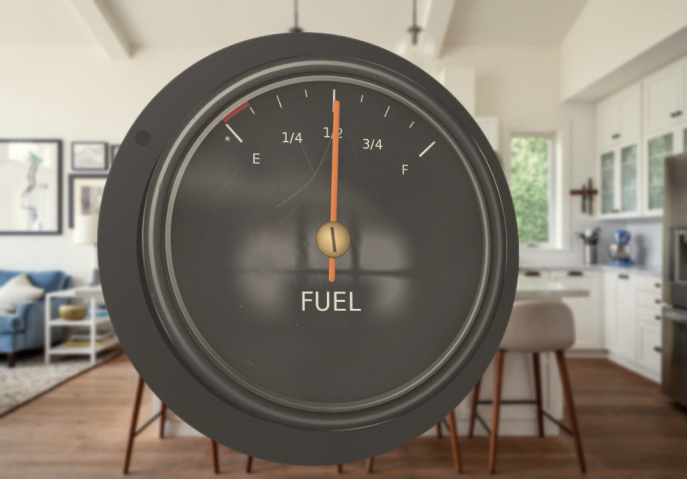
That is value=0.5
